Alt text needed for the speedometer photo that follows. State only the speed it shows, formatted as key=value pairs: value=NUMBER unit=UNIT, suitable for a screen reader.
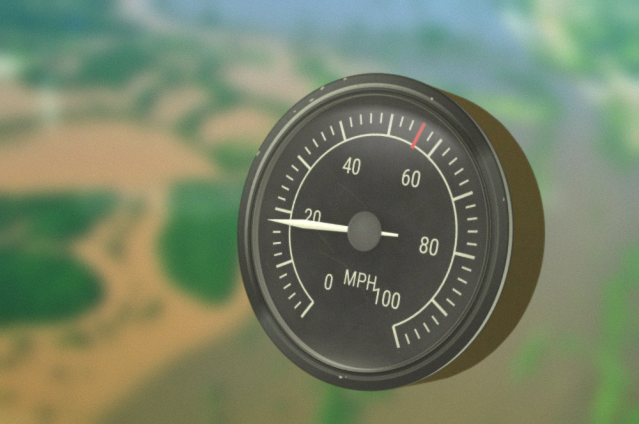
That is value=18 unit=mph
